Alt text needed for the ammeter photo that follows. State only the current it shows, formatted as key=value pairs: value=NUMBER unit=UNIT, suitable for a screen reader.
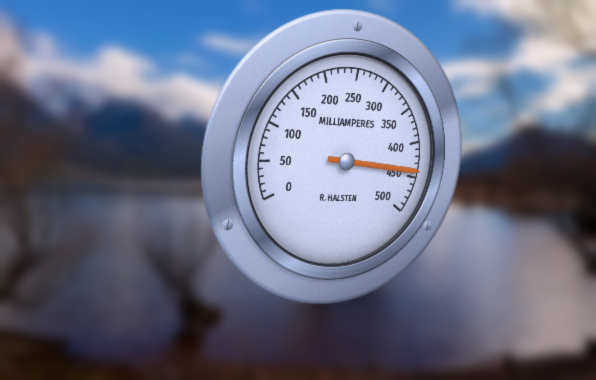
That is value=440 unit=mA
